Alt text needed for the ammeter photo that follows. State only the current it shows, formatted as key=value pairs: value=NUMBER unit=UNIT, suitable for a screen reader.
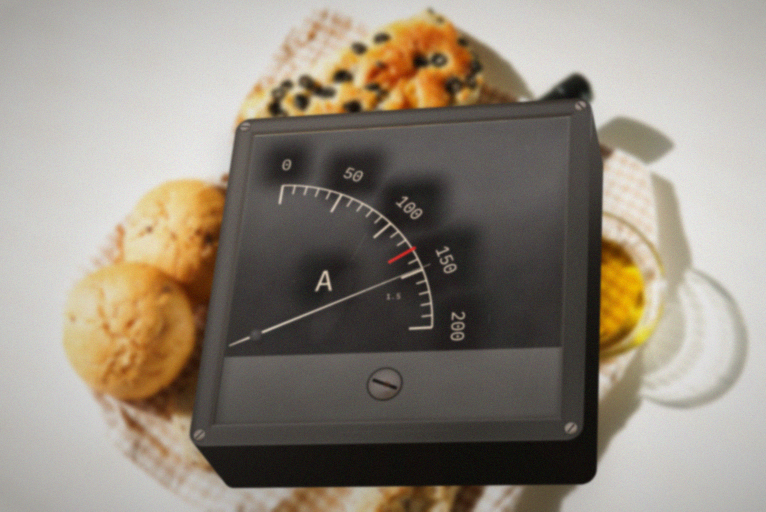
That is value=150 unit=A
